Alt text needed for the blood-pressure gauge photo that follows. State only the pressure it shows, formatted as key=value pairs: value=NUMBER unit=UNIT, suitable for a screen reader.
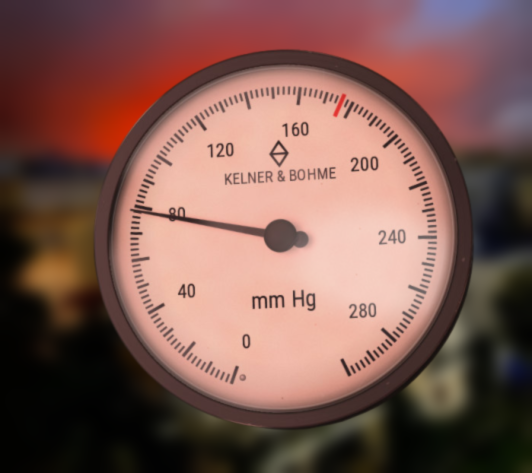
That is value=78 unit=mmHg
